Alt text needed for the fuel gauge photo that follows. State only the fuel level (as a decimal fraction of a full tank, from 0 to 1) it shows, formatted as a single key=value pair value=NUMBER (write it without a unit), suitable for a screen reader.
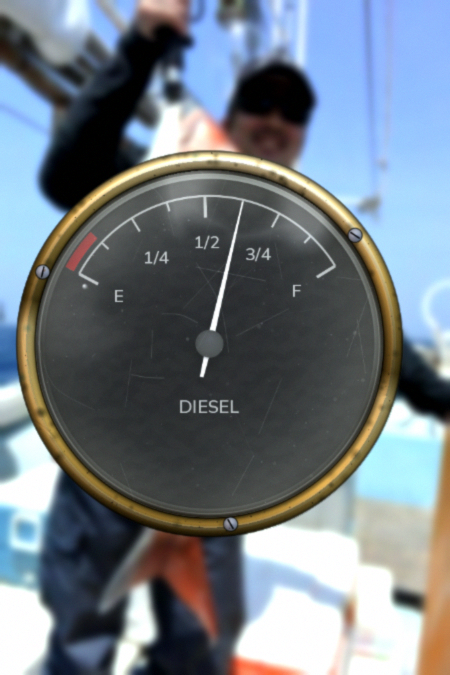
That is value=0.625
